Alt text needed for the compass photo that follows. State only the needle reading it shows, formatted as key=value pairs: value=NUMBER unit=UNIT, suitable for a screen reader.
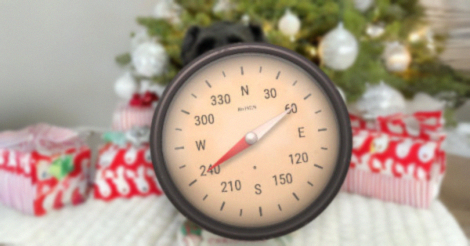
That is value=240 unit=°
